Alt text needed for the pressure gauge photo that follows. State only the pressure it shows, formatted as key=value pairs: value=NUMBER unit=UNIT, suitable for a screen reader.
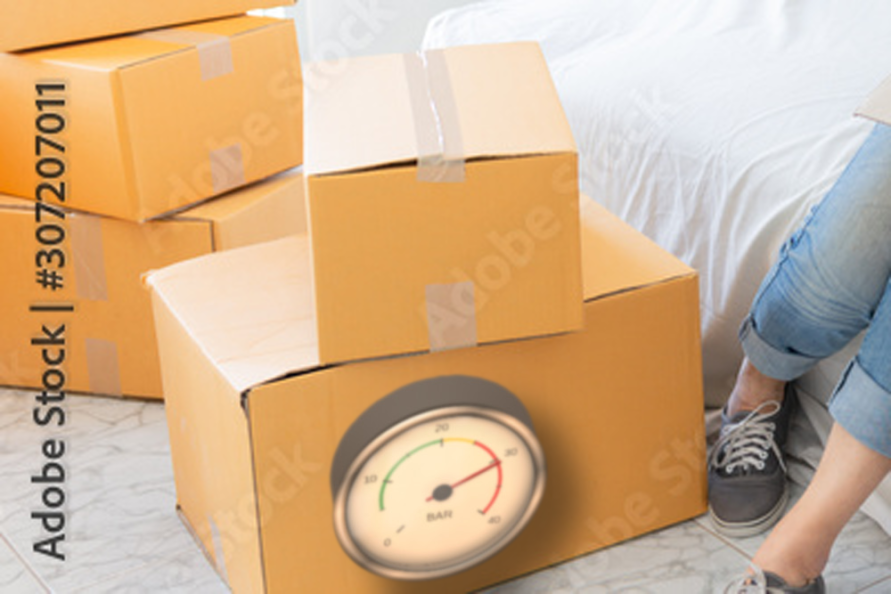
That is value=30 unit=bar
